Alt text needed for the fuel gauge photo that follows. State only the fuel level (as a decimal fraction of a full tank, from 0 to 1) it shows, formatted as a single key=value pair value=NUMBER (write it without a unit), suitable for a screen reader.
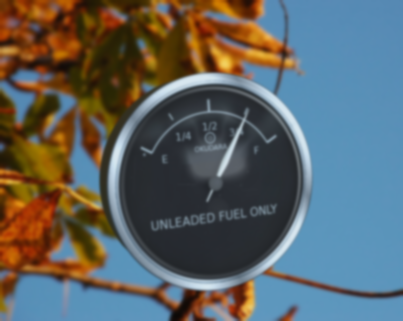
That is value=0.75
